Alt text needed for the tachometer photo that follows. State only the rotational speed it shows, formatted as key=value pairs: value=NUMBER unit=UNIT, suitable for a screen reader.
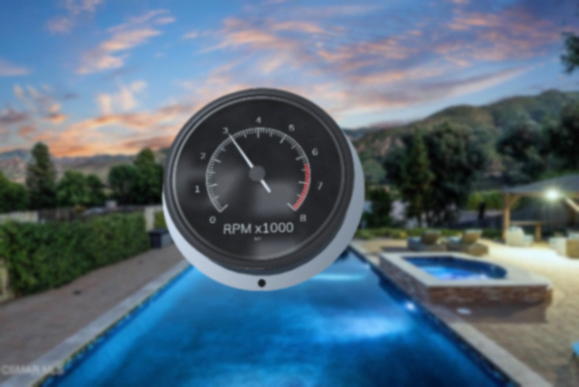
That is value=3000 unit=rpm
